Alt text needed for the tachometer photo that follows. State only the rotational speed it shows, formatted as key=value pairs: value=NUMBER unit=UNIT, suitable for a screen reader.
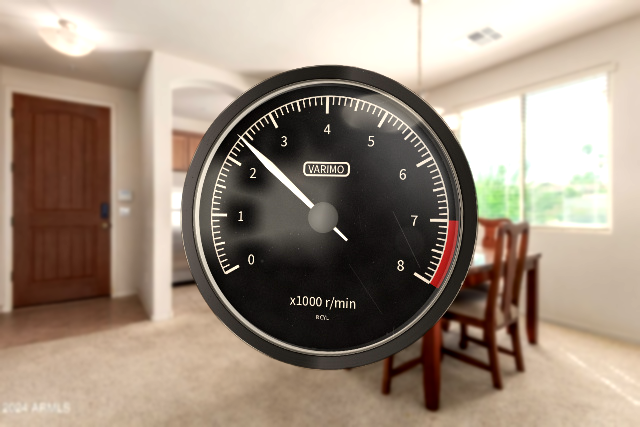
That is value=2400 unit=rpm
